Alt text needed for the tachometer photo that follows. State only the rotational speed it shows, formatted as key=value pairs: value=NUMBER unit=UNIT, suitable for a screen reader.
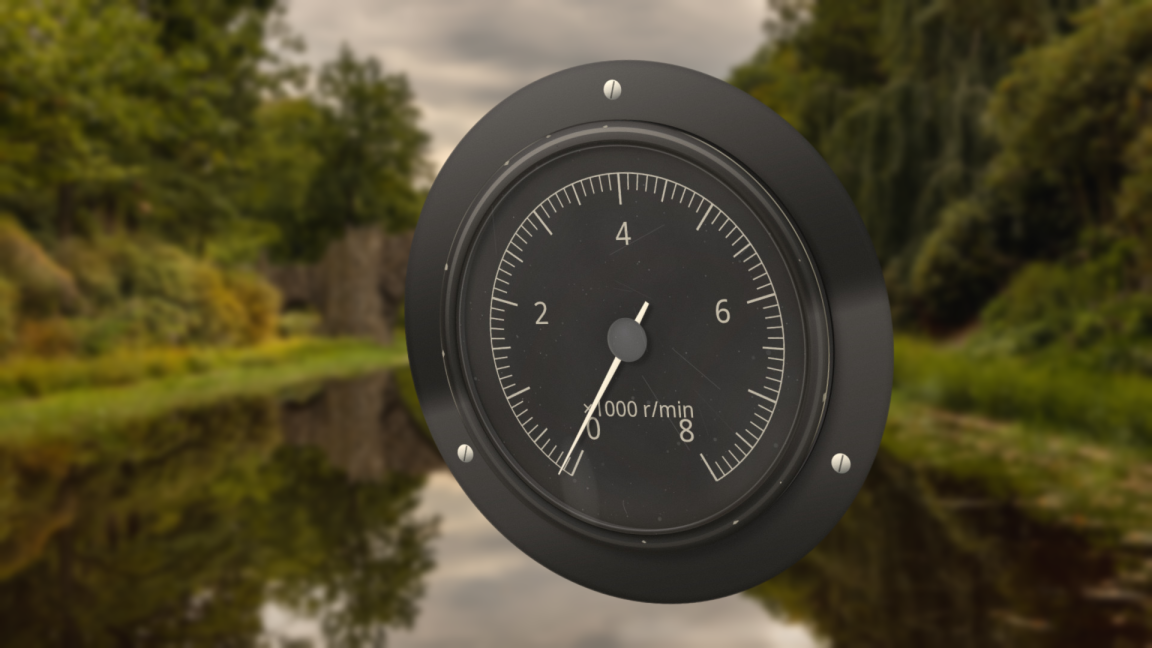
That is value=100 unit=rpm
